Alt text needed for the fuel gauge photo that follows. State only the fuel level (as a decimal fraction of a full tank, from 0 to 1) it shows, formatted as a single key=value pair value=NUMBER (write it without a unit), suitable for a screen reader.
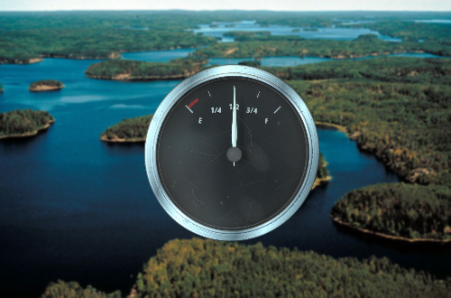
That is value=0.5
